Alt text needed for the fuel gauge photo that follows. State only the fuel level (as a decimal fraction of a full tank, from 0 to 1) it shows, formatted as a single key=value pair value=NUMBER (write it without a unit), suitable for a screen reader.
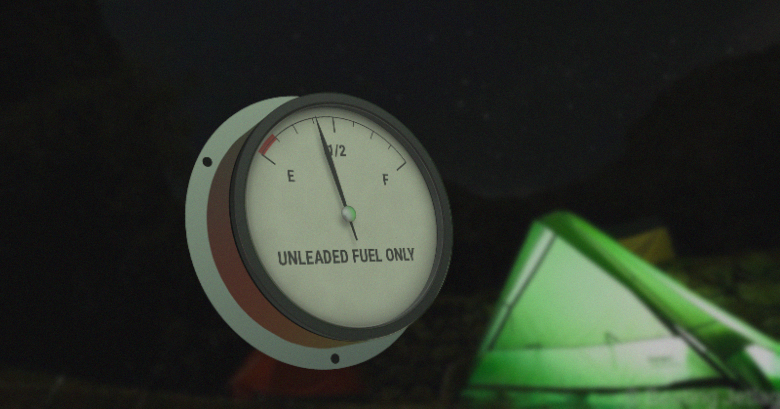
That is value=0.375
